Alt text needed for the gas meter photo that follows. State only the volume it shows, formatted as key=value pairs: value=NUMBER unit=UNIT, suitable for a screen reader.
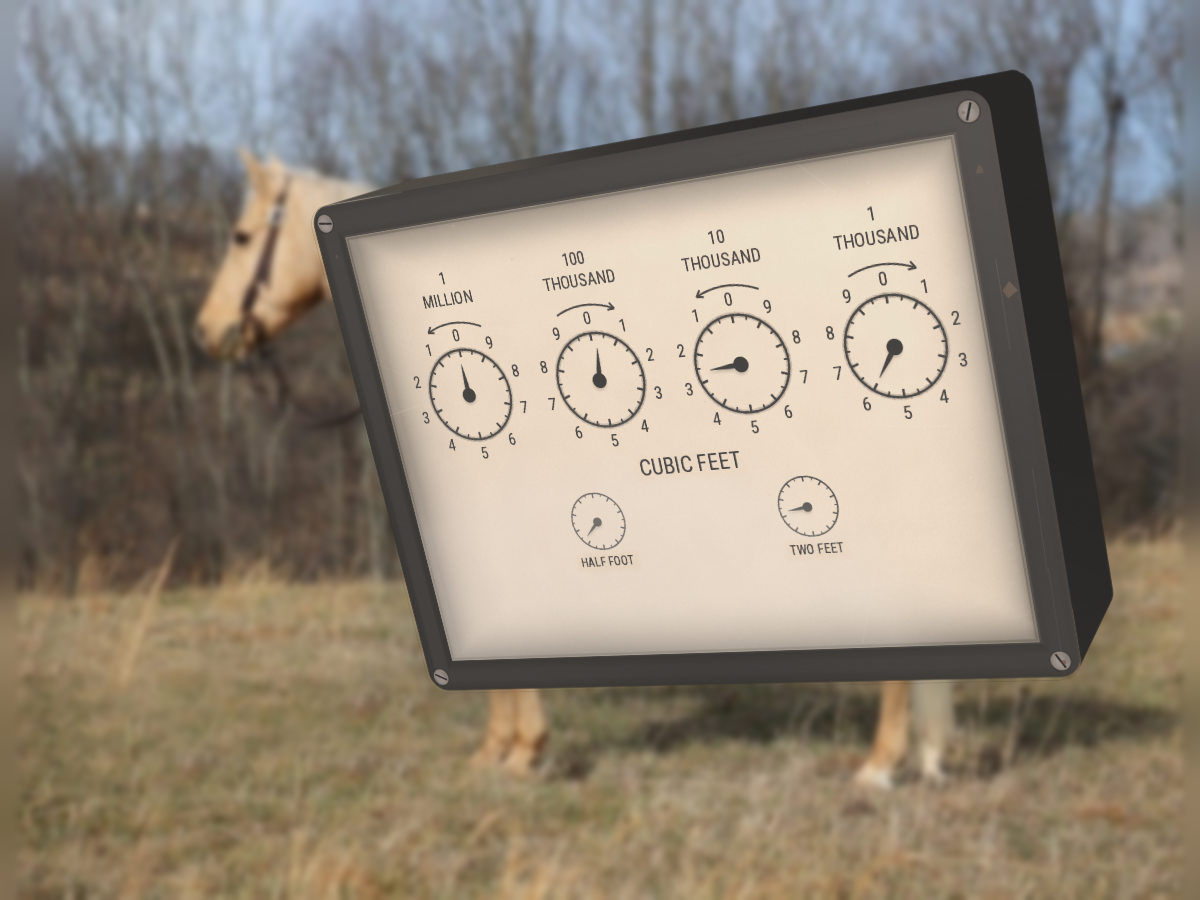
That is value=2600 unit=ft³
